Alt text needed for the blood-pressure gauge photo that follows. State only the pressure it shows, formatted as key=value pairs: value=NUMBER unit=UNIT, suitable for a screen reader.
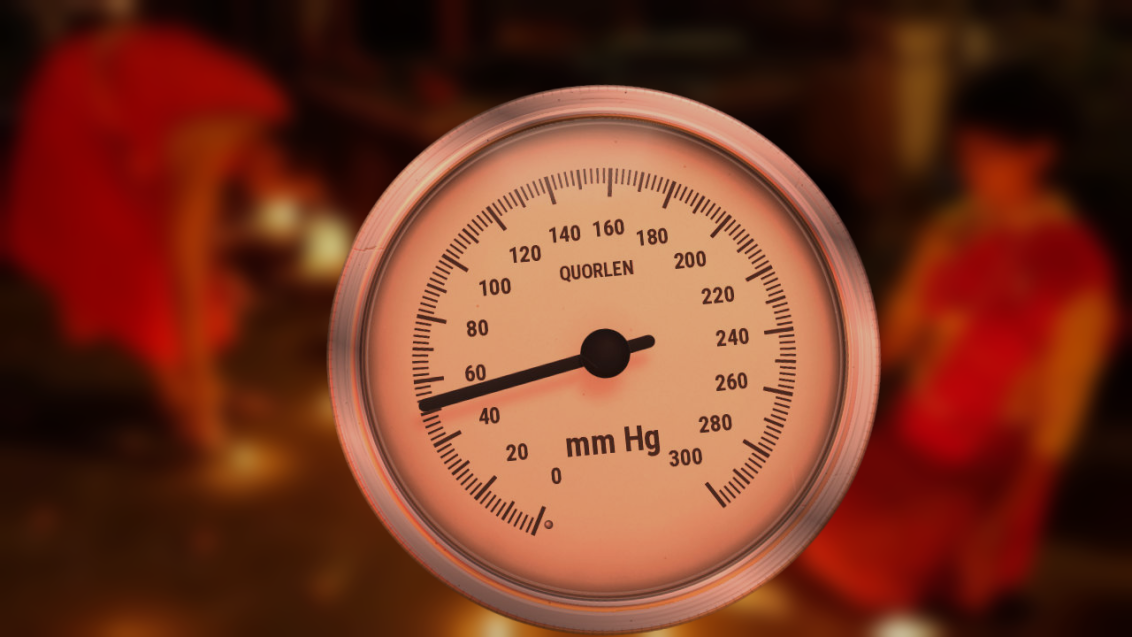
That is value=52 unit=mmHg
